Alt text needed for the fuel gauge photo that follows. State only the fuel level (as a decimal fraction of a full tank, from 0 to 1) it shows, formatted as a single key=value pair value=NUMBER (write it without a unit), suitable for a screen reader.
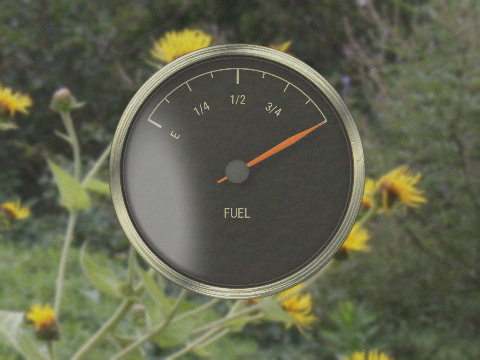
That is value=1
